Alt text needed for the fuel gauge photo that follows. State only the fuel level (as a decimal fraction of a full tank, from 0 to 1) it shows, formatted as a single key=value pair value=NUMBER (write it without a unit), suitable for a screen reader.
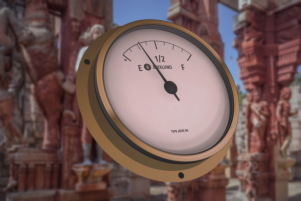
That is value=0.25
